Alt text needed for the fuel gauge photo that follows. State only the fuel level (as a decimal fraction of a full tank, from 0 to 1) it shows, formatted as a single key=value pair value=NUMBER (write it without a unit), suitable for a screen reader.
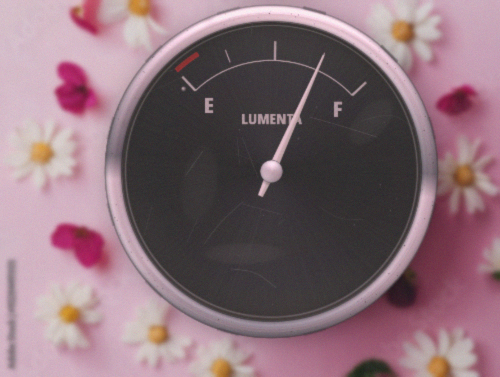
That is value=0.75
